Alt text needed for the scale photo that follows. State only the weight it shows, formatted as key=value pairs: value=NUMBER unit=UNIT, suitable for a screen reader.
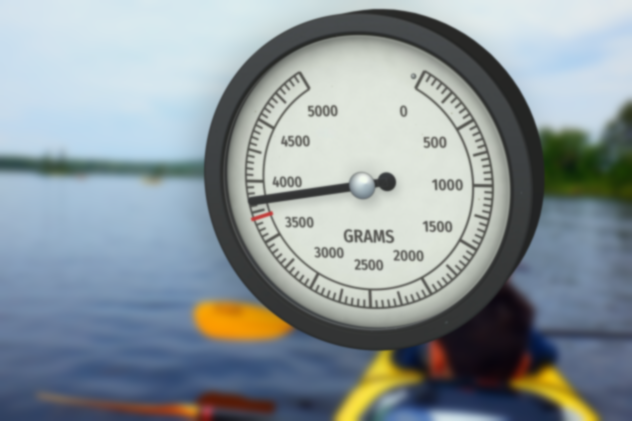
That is value=3850 unit=g
